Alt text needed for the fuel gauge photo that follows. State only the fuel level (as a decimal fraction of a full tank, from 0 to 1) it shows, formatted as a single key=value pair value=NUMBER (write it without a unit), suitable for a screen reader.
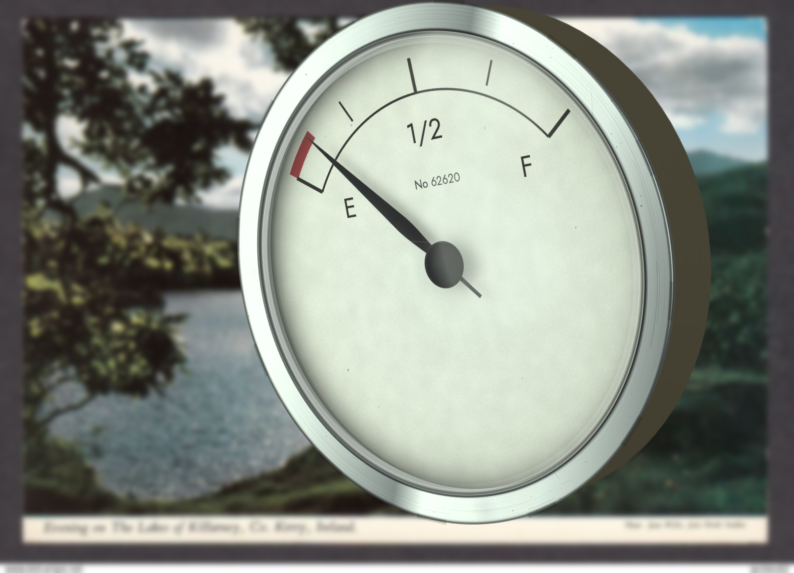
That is value=0.125
